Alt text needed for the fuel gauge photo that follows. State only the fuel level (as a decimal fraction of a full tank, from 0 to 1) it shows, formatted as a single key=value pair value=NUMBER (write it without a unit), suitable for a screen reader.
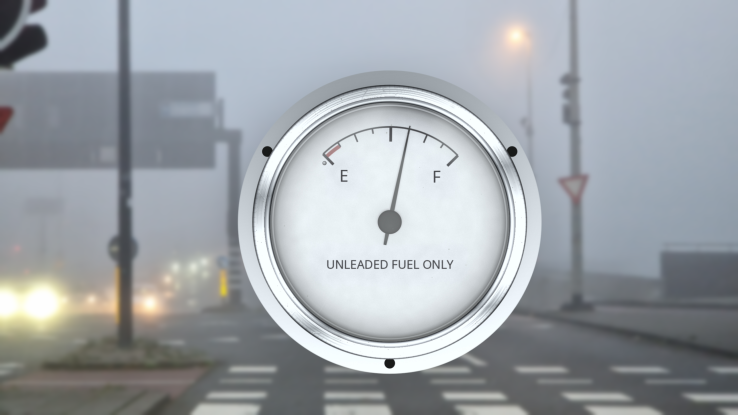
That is value=0.625
